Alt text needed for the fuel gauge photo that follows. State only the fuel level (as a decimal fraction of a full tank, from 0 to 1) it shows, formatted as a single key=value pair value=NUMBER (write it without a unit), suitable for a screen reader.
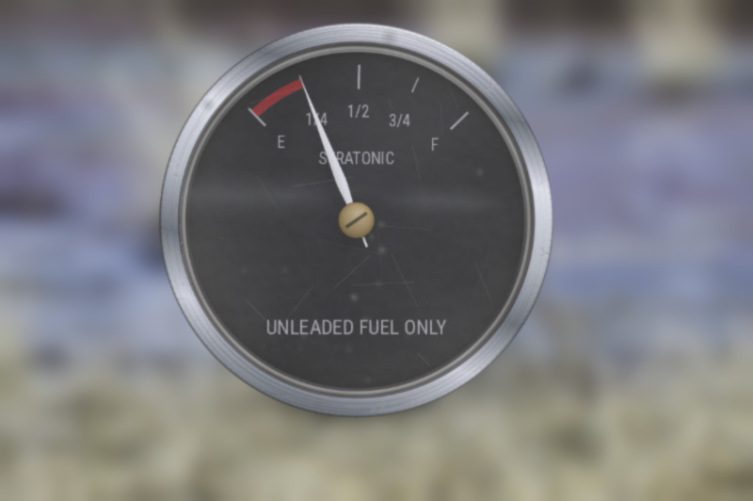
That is value=0.25
